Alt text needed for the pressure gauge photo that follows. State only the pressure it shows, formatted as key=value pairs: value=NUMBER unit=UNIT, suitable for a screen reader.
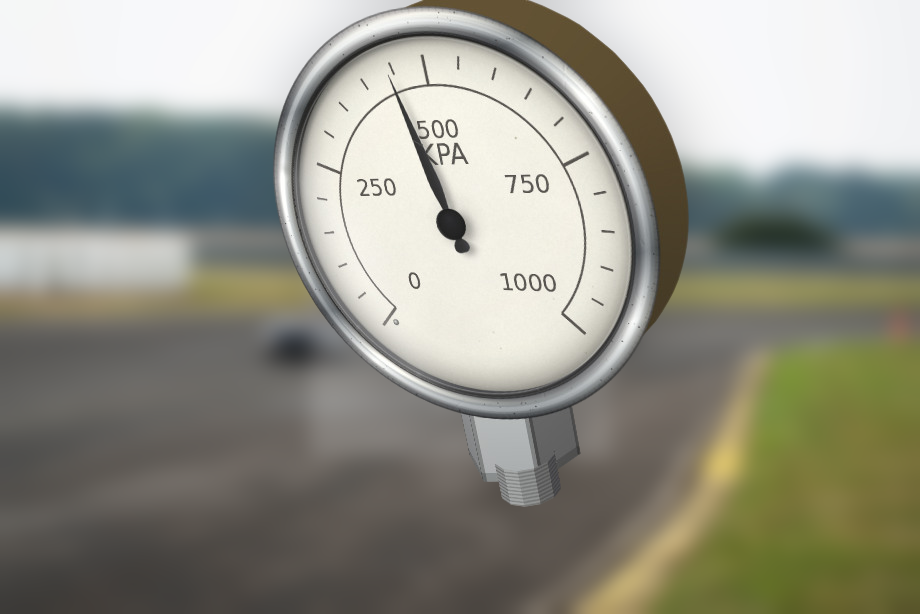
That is value=450 unit=kPa
